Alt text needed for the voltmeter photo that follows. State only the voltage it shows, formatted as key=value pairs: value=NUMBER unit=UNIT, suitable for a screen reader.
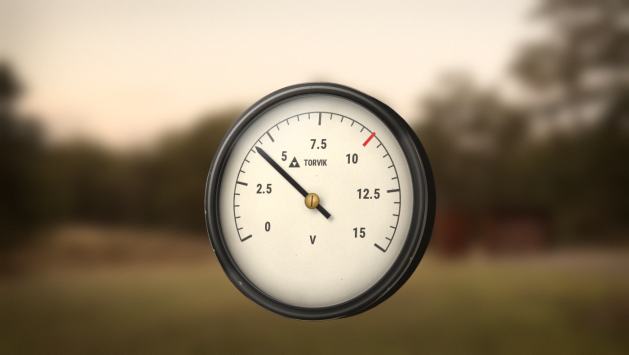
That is value=4.25 unit=V
